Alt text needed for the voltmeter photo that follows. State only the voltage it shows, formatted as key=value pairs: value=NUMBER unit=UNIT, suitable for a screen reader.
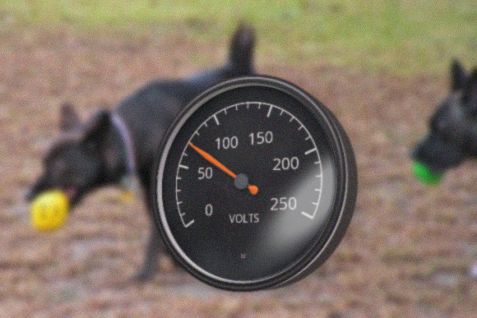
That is value=70 unit=V
